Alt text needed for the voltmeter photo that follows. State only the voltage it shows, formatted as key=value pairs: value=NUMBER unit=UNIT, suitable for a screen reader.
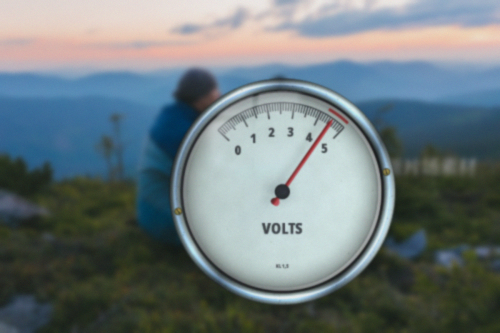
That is value=4.5 unit=V
